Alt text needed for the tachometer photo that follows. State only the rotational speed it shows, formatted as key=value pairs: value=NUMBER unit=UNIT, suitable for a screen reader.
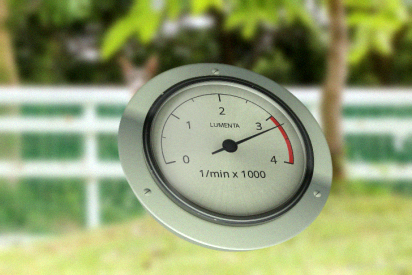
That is value=3250 unit=rpm
